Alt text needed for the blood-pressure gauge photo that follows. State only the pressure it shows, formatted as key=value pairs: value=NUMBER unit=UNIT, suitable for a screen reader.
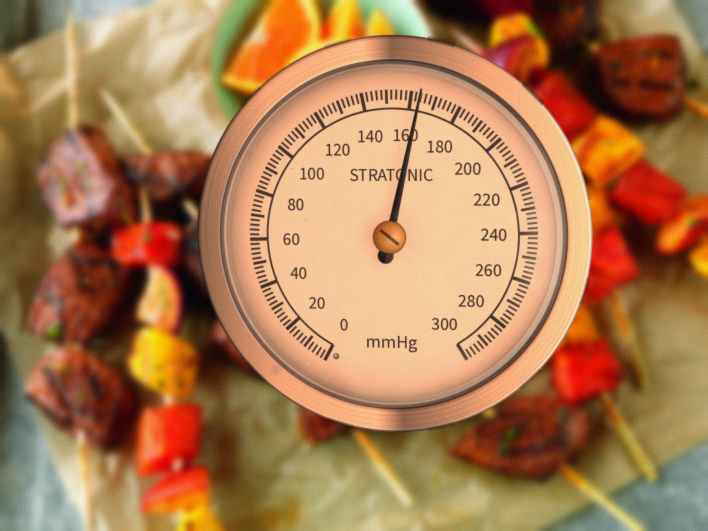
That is value=164 unit=mmHg
